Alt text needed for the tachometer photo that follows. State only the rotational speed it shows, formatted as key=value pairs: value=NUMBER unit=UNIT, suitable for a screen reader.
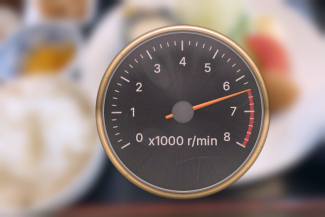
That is value=6400 unit=rpm
